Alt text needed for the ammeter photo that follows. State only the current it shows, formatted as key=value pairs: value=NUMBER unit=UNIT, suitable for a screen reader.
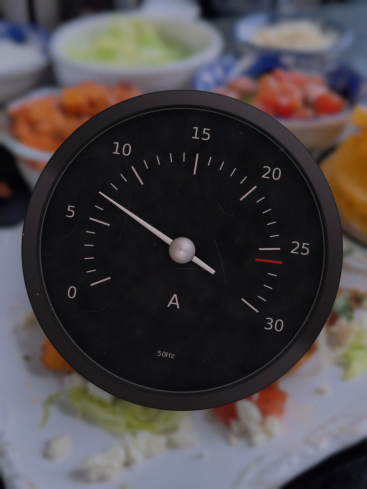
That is value=7 unit=A
